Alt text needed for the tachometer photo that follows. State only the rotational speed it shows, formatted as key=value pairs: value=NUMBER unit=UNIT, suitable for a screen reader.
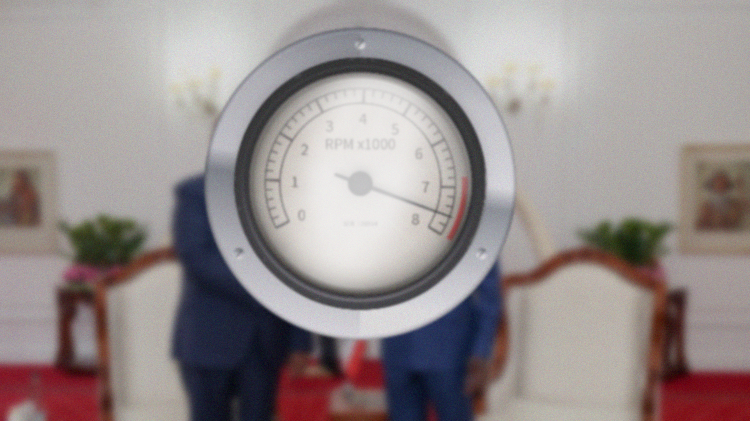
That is value=7600 unit=rpm
